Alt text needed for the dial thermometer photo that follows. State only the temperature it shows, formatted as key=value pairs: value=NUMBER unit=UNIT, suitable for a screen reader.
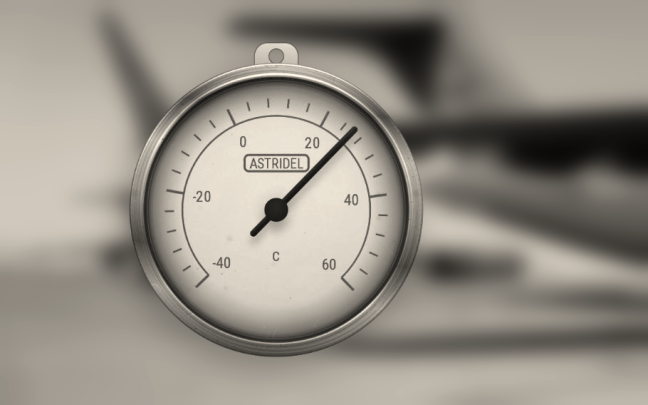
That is value=26 unit=°C
